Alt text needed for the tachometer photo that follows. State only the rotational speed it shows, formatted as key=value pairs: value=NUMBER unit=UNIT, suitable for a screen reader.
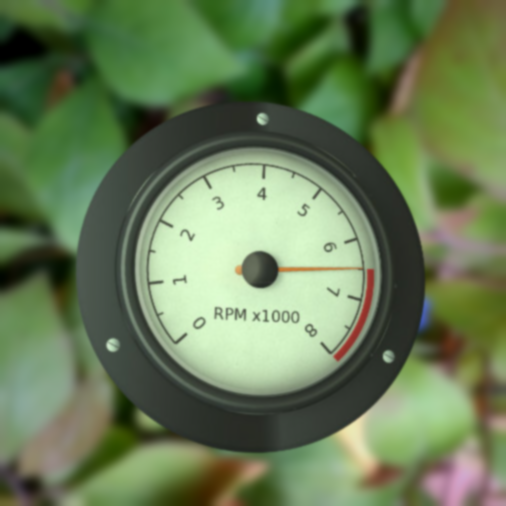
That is value=6500 unit=rpm
